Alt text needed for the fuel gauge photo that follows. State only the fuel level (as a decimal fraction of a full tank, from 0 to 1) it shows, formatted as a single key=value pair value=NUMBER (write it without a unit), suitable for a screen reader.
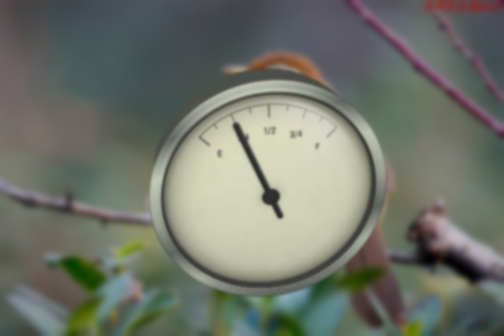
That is value=0.25
